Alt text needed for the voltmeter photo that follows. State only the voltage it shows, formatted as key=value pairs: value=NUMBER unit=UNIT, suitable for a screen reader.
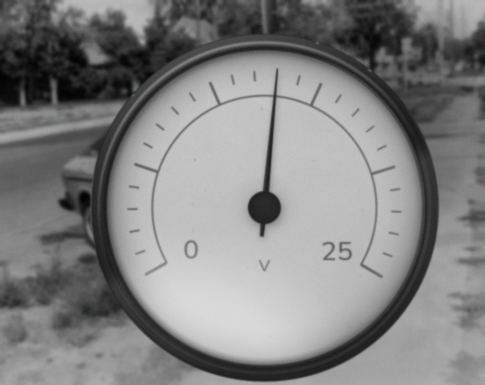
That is value=13 unit=V
